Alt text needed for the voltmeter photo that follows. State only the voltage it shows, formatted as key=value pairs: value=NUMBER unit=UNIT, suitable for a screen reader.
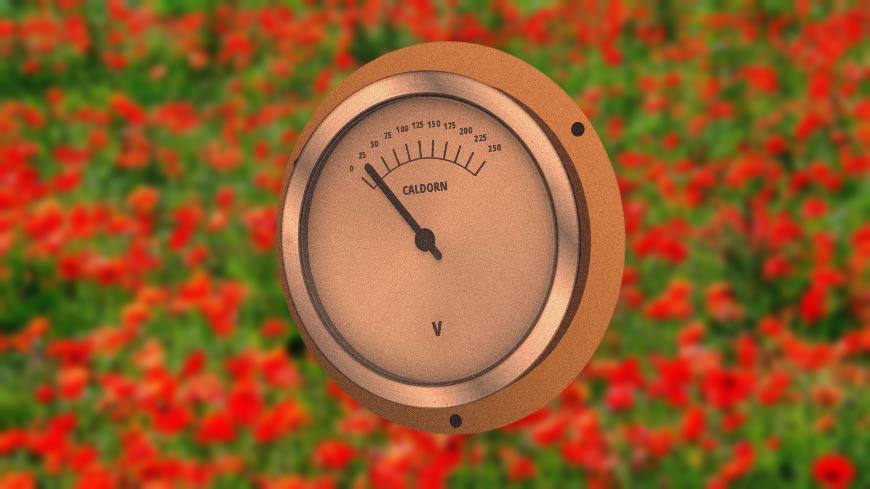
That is value=25 unit=V
